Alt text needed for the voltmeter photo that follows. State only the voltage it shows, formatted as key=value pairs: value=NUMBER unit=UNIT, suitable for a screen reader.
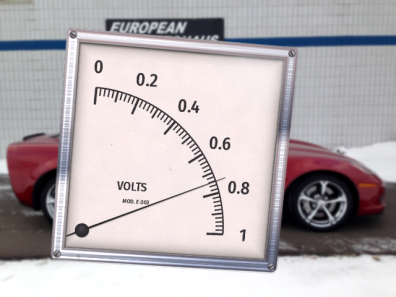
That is value=0.74 unit=V
